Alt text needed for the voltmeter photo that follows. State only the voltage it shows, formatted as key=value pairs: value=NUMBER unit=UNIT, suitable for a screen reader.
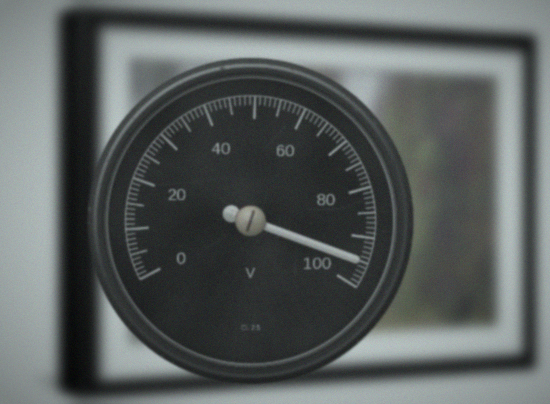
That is value=95 unit=V
